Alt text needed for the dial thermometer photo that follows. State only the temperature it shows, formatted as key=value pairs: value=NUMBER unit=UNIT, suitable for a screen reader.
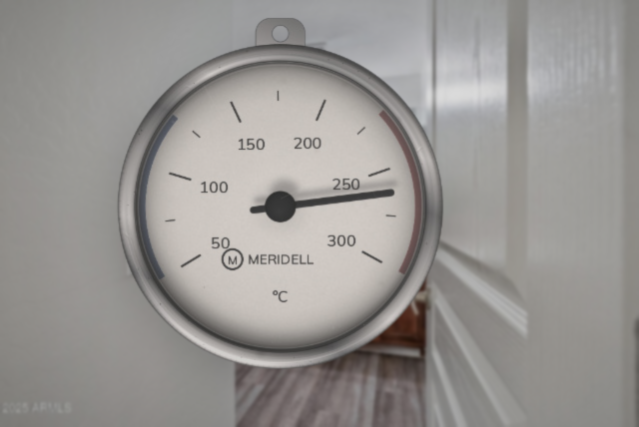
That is value=262.5 unit=°C
